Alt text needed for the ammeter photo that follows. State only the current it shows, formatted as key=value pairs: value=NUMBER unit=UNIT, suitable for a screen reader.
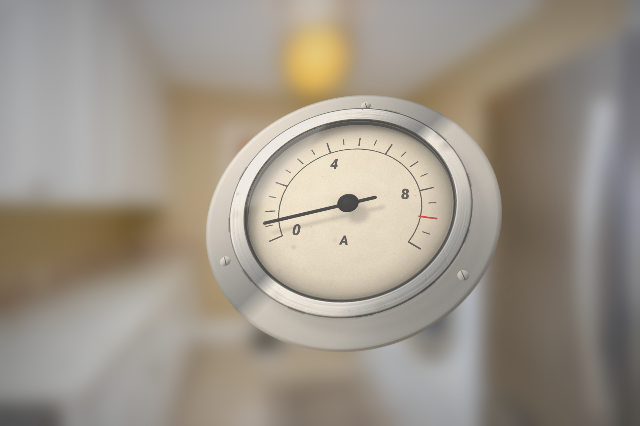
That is value=0.5 unit=A
